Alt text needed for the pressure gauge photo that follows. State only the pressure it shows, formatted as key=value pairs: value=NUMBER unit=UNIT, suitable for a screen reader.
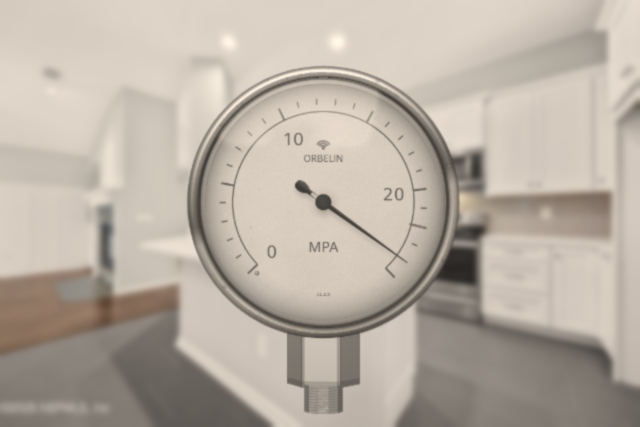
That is value=24 unit=MPa
